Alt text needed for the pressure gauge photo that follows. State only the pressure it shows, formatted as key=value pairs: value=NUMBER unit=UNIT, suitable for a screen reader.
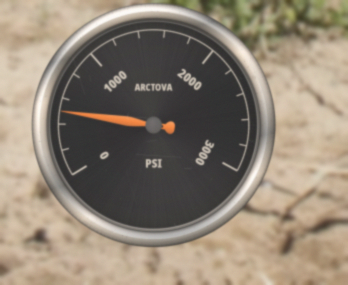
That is value=500 unit=psi
